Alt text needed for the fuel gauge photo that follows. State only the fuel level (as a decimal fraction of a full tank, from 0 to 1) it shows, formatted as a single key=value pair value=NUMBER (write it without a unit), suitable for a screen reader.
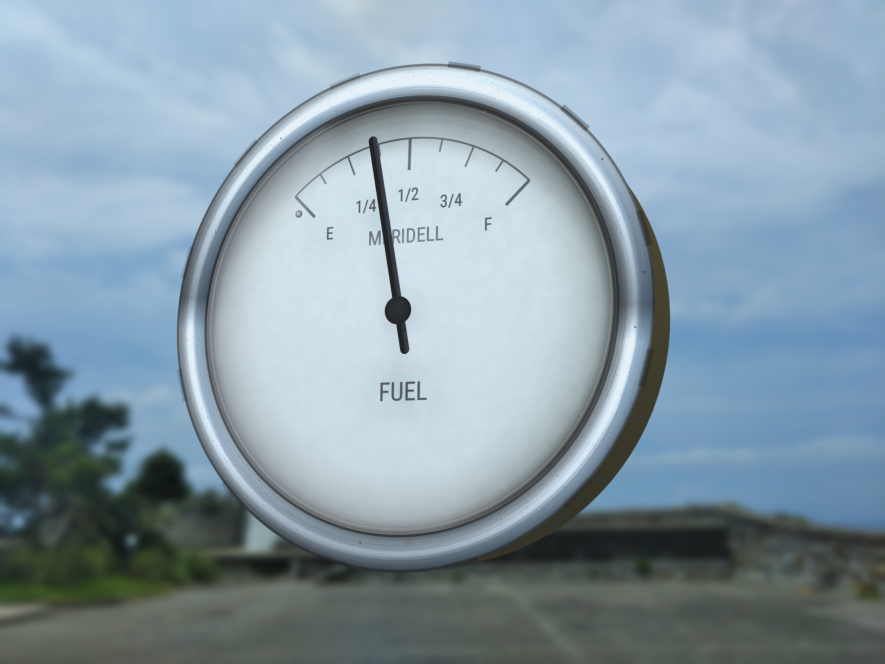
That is value=0.375
